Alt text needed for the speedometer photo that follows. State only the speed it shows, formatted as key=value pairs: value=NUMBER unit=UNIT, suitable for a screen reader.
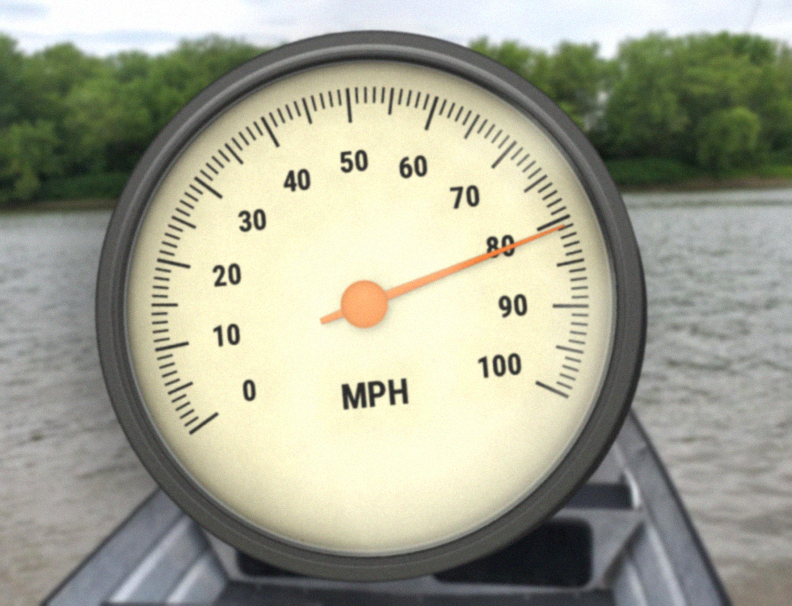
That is value=81 unit=mph
